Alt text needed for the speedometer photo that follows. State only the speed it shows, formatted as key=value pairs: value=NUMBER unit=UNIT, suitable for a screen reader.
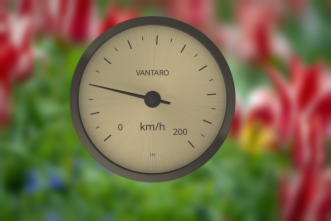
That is value=40 unit=km/h
